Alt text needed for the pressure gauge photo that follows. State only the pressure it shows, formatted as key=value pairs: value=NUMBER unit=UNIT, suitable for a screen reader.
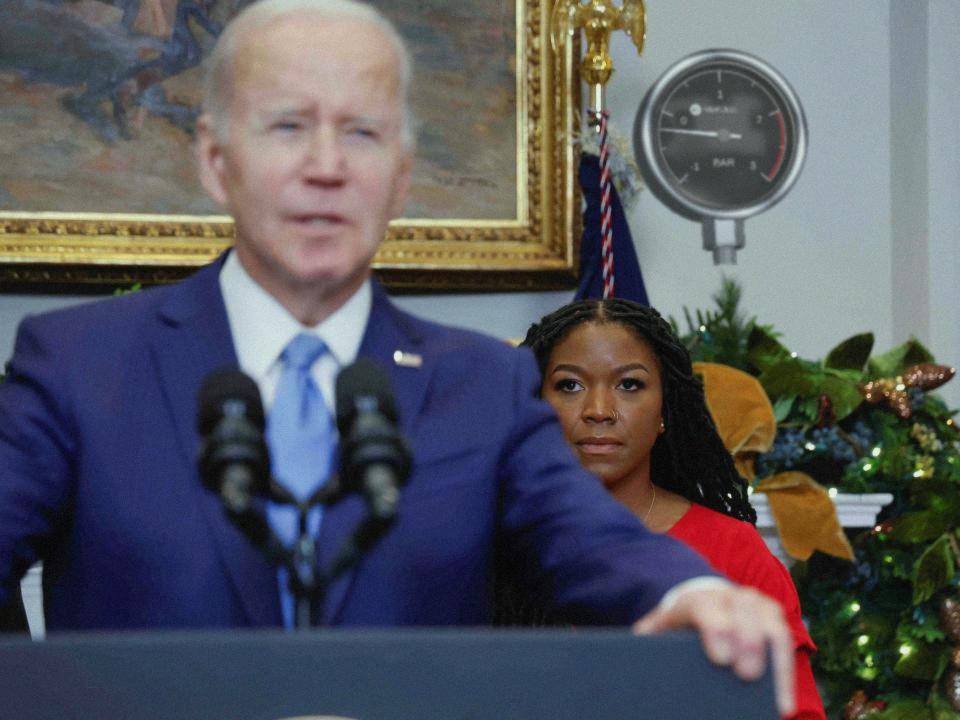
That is value=-0.25 unit=bar
